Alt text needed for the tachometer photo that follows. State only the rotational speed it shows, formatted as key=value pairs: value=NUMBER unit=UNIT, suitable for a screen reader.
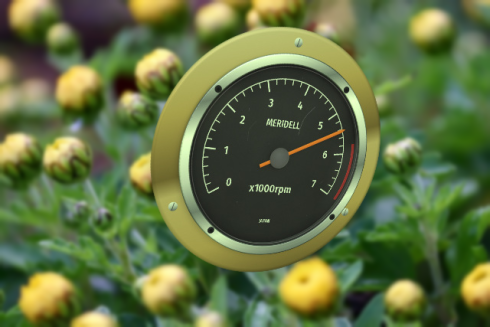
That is value=5400 unit=rpm
